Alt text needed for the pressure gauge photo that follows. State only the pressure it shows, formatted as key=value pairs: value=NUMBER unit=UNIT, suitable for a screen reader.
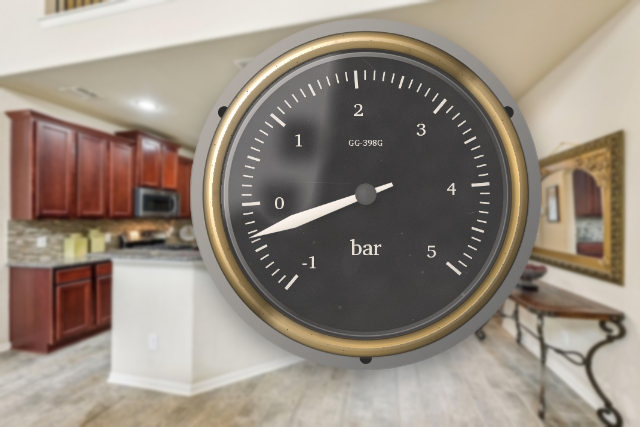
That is value=-0.35 unit=bar
